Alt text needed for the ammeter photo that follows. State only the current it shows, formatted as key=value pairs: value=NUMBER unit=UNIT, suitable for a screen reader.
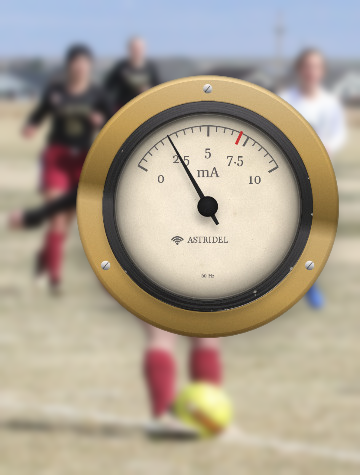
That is value=2.5 unit=mA
